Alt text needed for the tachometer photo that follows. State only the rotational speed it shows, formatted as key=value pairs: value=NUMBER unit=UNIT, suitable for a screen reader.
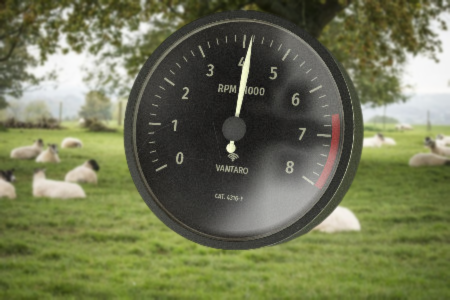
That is value=4200 unit=rpm
